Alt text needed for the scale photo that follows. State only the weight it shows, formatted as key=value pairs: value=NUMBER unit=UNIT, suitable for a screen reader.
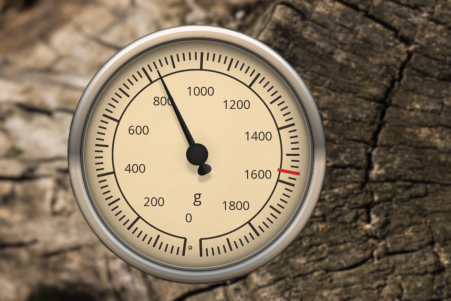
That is value=840 unit=g
